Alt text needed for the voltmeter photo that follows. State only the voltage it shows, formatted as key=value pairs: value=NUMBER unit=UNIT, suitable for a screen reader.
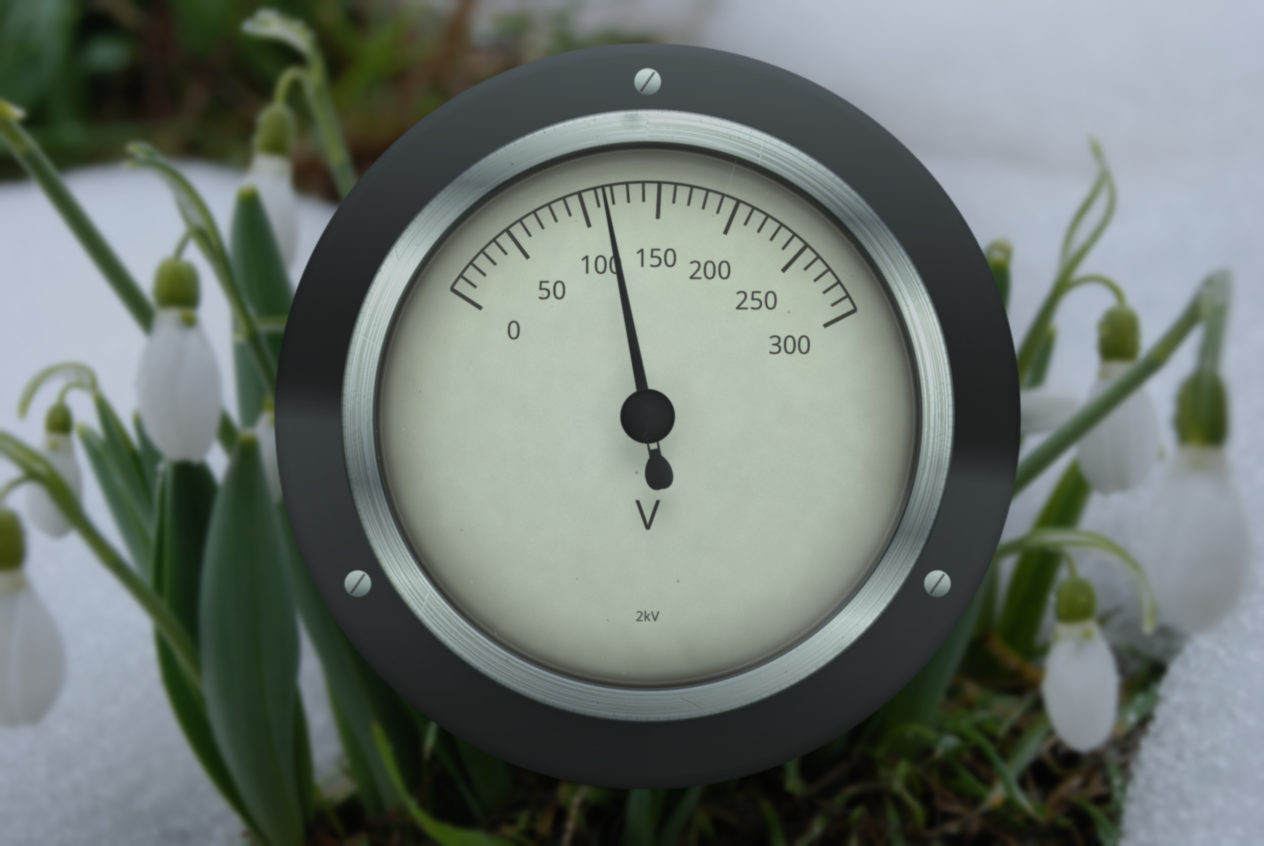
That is value=115 unit=V
